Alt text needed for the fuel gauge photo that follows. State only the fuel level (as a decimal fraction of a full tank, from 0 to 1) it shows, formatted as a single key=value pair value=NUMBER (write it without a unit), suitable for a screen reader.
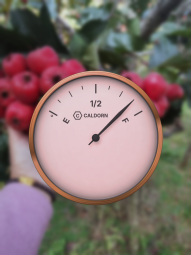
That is value=0.875
